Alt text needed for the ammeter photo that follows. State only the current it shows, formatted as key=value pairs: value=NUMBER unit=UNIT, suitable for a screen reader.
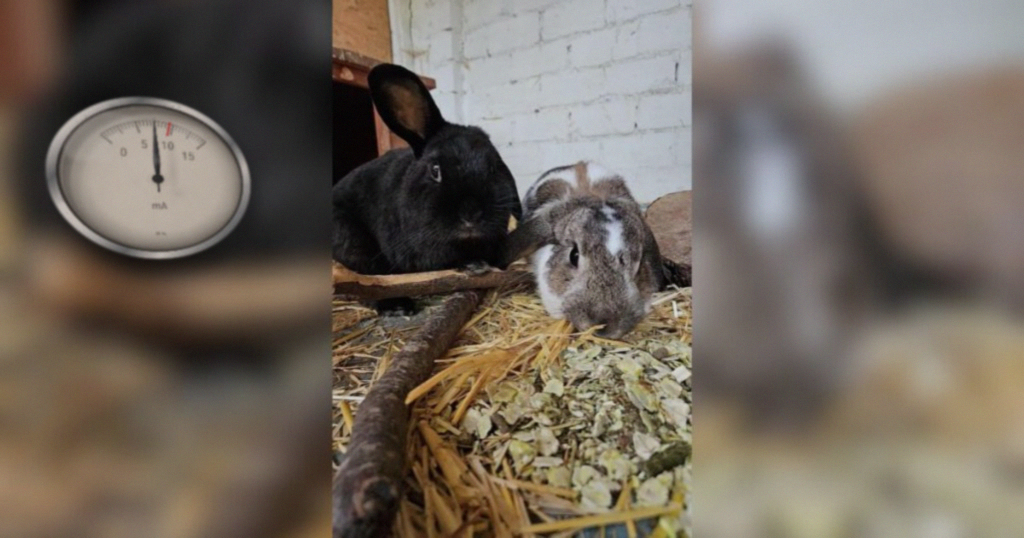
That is value=7.5 unit=mA
